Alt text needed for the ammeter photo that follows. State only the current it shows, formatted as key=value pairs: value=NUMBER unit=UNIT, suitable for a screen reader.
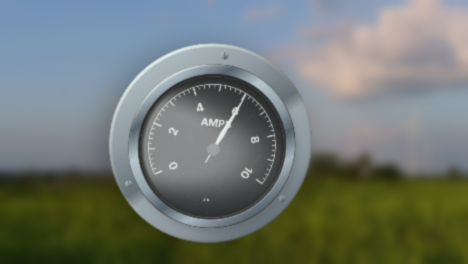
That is value=6 unit=A
